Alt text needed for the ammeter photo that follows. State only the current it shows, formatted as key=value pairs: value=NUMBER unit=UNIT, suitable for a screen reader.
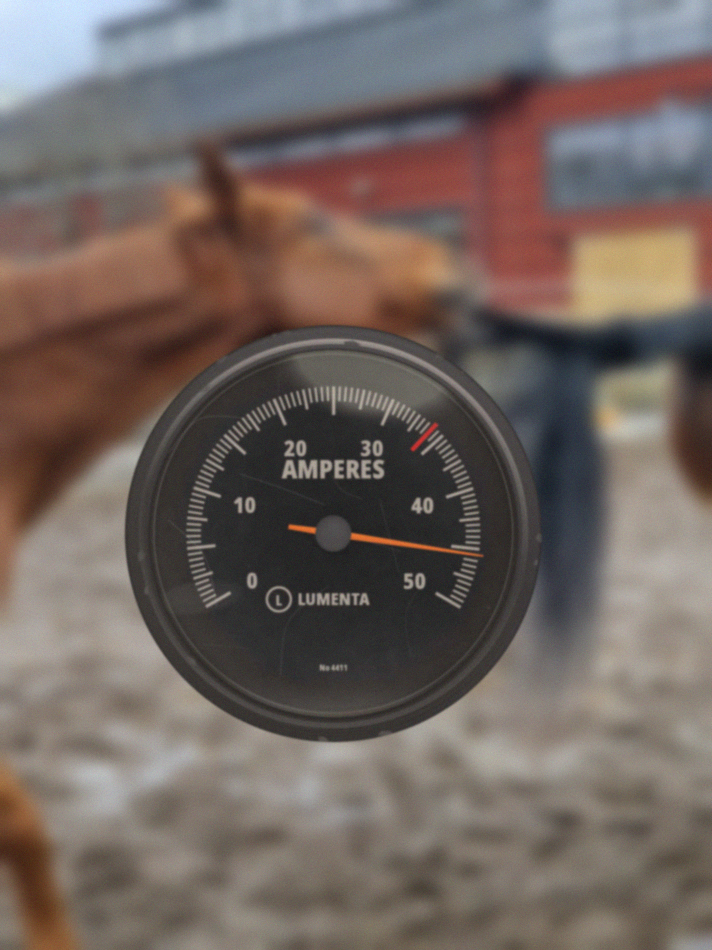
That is value=45.5 unit=A
